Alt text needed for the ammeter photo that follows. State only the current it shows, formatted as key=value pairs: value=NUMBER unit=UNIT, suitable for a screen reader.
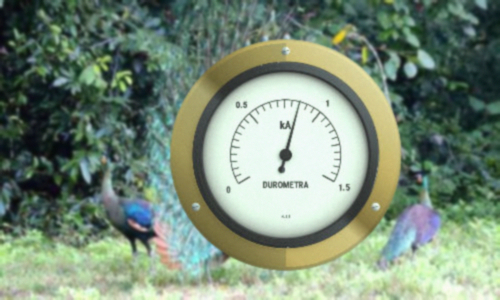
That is value=0.85 unit=kA
